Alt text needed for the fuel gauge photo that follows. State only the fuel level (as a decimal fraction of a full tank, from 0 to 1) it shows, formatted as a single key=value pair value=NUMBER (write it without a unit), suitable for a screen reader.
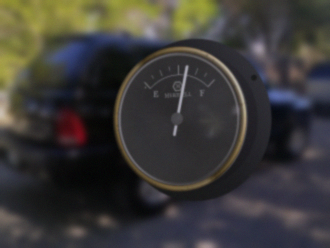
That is value=0.625
